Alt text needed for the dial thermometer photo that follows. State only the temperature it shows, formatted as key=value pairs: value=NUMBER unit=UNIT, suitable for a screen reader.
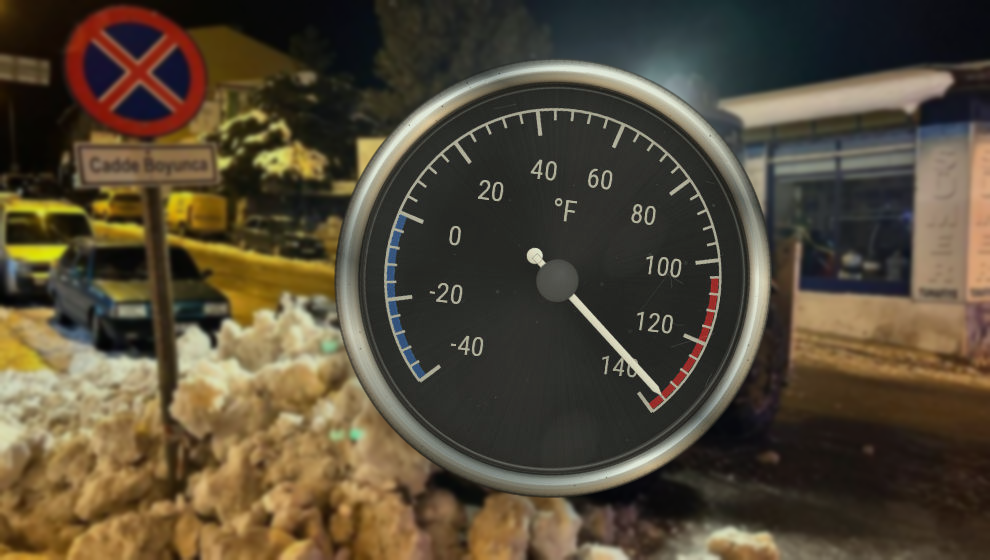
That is value=136 unit=°F
